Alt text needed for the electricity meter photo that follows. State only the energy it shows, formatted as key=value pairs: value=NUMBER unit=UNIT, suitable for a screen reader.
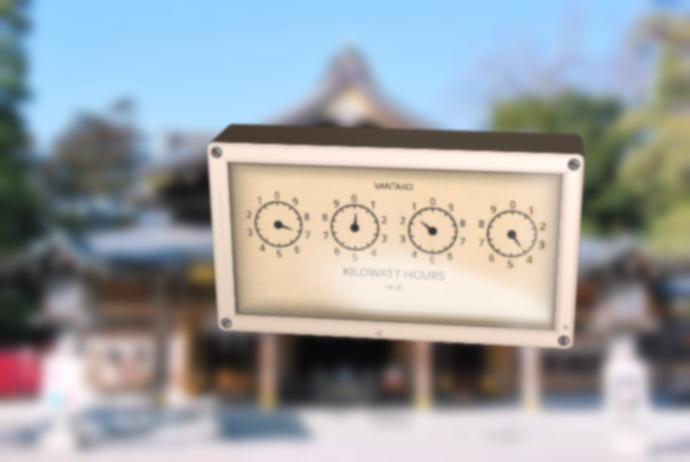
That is value=7014 unit=kWh
